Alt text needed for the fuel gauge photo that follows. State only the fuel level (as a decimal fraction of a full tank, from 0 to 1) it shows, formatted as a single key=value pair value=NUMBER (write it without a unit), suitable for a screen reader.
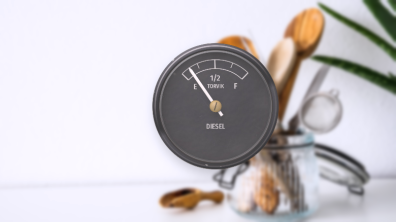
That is value=0.125
